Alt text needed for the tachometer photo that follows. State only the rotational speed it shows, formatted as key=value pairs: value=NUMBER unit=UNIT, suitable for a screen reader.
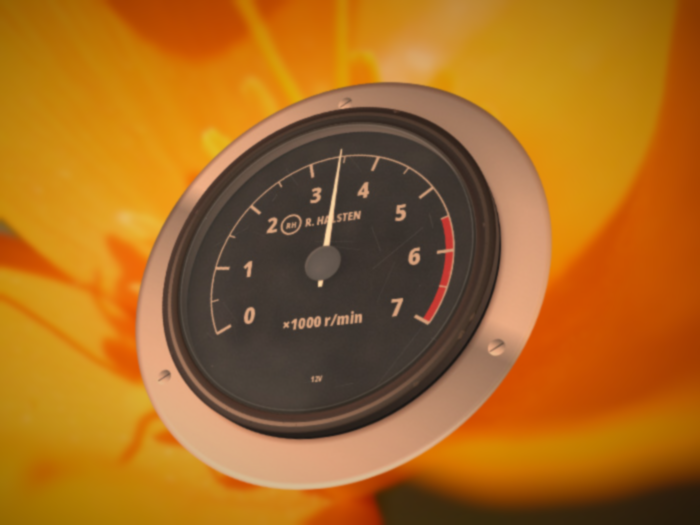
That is value=3500 unit=rpm
